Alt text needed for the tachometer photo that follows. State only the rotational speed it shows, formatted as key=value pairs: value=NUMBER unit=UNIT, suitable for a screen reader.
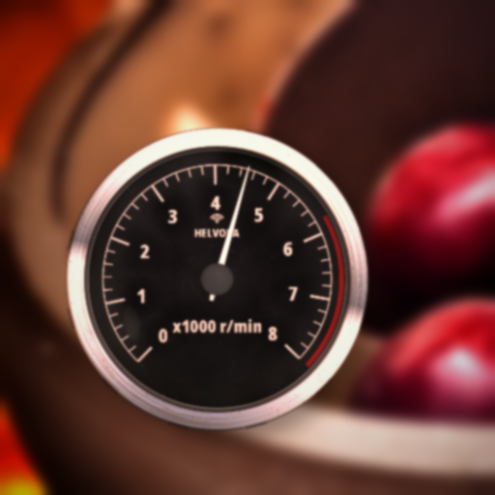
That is value=4500 unit=rpm
